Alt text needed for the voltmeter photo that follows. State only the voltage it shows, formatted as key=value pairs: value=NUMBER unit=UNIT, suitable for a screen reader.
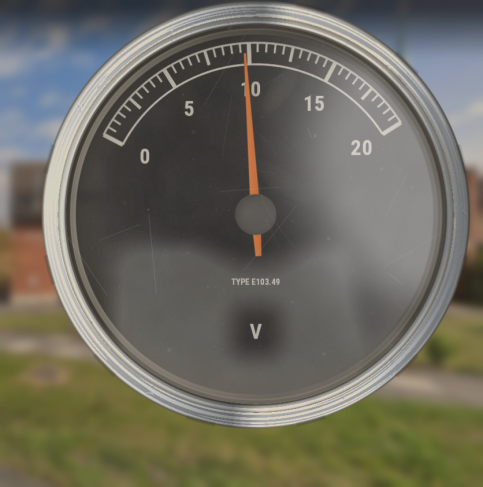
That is value=9.75 unit=V
